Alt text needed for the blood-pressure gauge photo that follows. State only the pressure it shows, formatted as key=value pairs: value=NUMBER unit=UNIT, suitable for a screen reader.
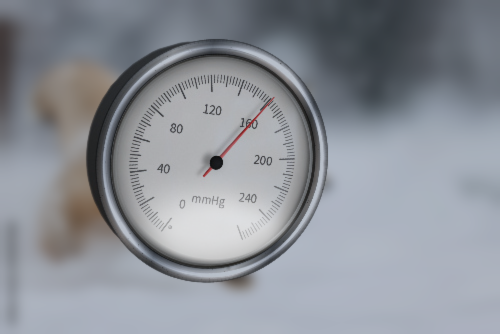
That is value=160 unit=mmHg
